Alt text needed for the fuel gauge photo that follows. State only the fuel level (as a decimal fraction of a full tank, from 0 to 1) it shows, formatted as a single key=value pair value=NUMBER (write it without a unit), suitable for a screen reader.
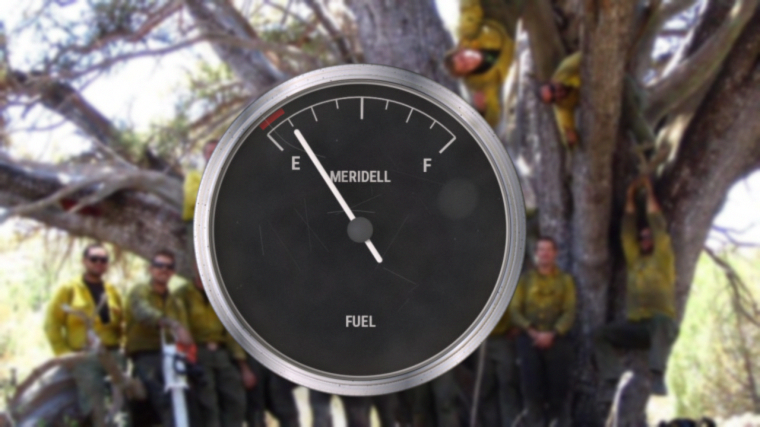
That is value=0.125
